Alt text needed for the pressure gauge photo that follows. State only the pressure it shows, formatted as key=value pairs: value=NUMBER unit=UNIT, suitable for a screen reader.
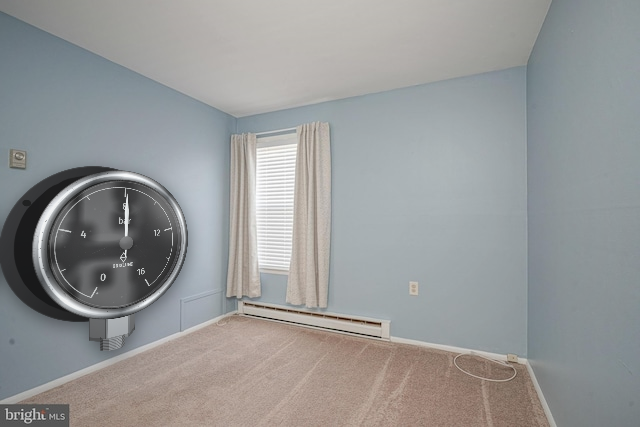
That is value=8 unit=bar
